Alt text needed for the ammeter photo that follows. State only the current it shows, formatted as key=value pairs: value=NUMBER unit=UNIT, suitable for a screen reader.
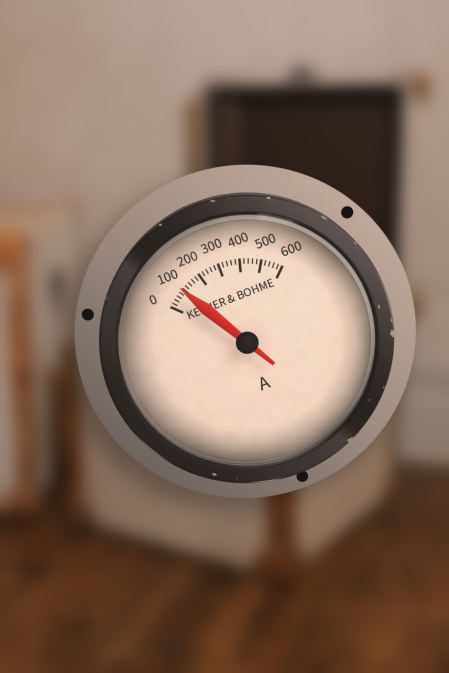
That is value=100 unit=A
